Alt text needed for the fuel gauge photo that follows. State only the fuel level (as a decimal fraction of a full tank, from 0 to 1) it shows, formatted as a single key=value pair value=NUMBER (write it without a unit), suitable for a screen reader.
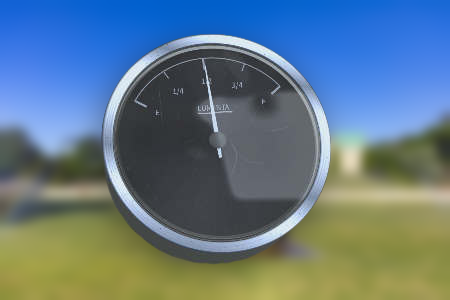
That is value=0.5
